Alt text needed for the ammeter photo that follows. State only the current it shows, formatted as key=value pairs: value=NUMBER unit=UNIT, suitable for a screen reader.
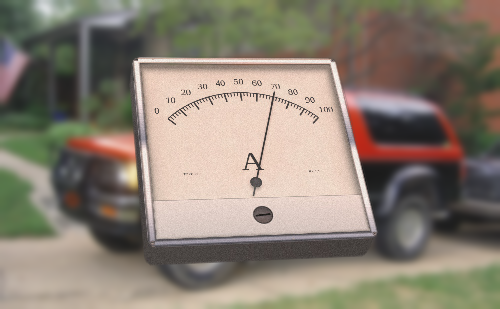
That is value=70 unit=A
